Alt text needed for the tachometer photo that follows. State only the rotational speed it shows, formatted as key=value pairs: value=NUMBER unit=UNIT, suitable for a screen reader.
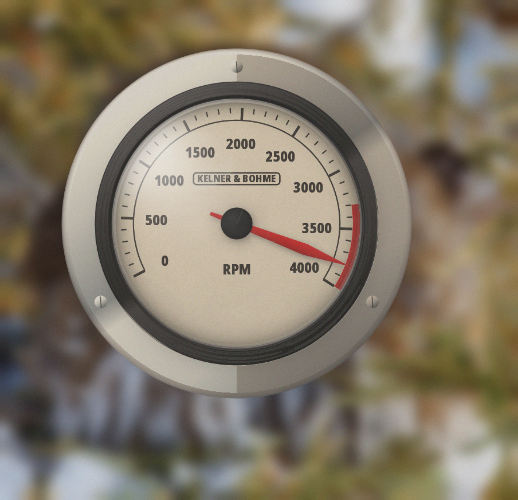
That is value=3800 unit=rpm
